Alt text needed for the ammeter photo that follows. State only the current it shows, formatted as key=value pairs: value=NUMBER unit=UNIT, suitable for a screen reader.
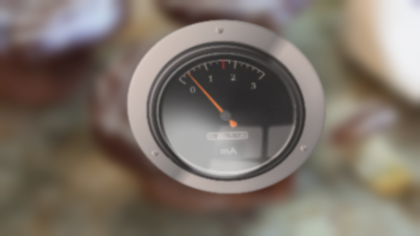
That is value=0.4 unit=mA
